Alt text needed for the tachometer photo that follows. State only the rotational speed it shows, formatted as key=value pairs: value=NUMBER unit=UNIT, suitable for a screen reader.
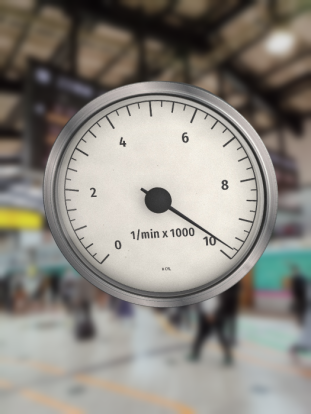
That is value=9750 unit=rpm
